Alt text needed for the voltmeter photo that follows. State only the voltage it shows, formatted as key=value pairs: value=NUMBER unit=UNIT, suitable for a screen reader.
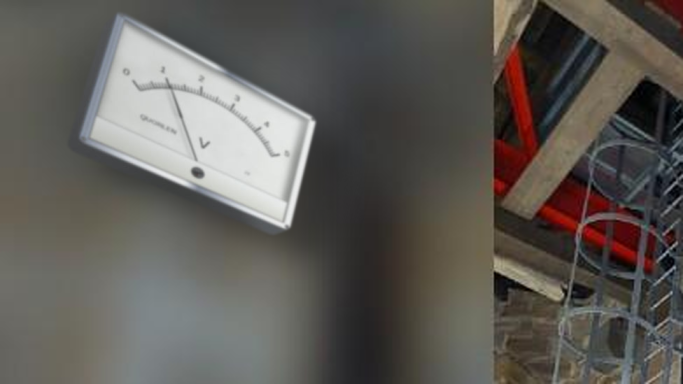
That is value=1 unit=V
